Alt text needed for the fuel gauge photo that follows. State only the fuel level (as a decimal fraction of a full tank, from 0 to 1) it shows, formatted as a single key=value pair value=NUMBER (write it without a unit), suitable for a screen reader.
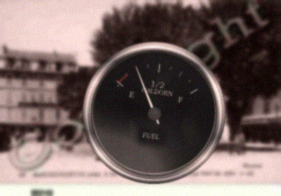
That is value=0.25
